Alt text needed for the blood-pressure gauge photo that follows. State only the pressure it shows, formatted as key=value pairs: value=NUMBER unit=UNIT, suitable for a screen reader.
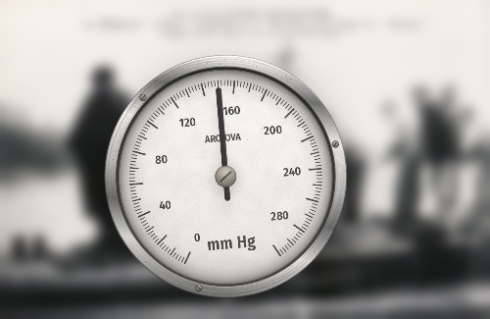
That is value=150 unit=mmHg
